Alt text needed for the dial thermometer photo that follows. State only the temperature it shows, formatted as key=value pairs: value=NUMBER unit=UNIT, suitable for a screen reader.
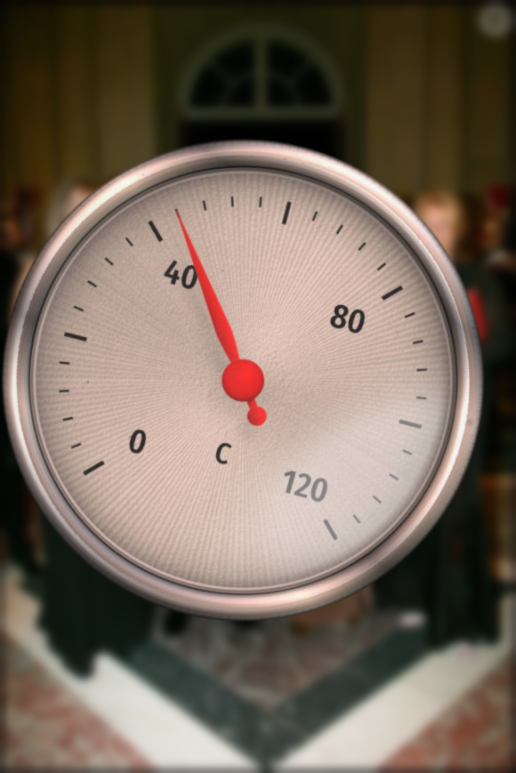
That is value=44 unit=°C
